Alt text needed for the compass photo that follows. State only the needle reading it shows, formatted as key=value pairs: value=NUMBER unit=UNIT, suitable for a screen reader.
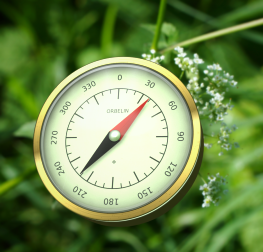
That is value=40 unit=°
